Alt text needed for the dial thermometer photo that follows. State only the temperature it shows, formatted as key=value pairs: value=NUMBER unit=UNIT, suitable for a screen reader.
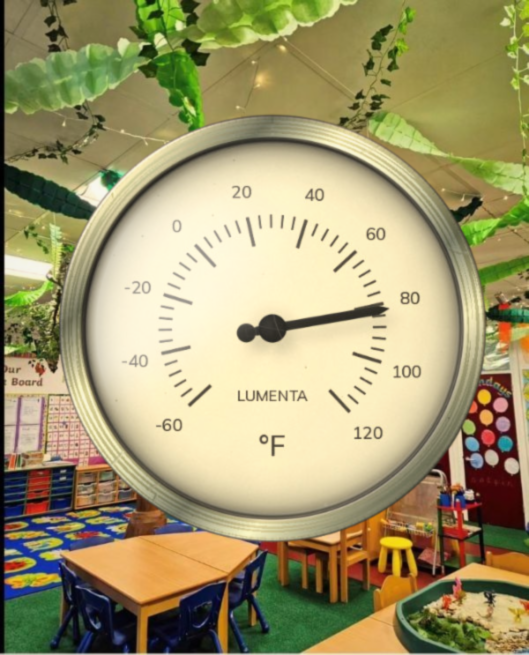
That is value=82 unit=°F
